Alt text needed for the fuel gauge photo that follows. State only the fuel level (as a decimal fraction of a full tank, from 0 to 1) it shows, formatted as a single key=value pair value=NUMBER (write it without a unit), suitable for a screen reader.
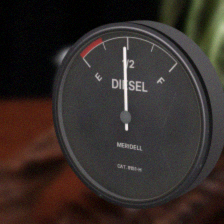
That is value=0.5
